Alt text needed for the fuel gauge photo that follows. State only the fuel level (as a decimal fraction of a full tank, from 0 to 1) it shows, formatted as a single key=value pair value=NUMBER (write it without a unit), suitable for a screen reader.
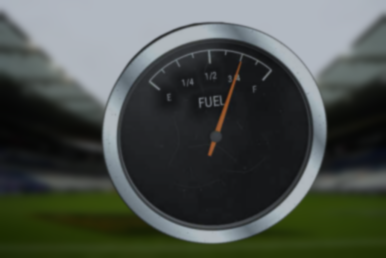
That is value=0.75
